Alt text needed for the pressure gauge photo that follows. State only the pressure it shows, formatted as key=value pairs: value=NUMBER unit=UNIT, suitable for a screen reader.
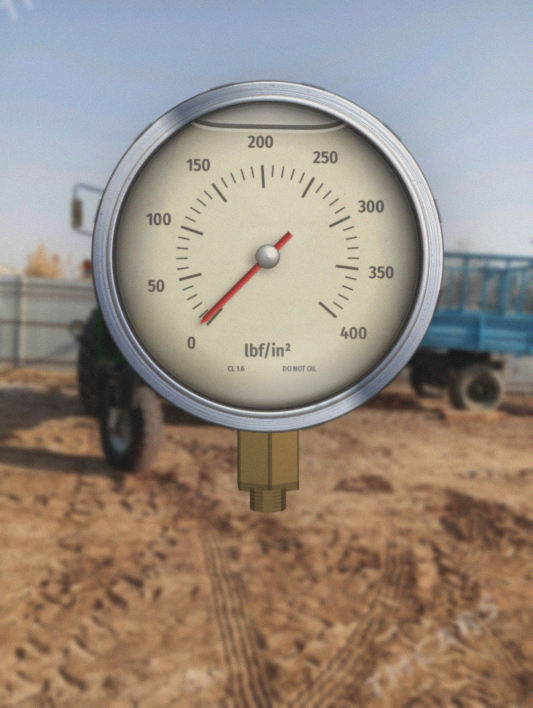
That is value=5 unit=psi
